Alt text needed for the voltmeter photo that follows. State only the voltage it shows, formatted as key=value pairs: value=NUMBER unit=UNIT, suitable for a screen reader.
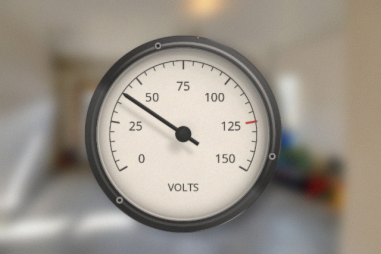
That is value=40 unit=V
